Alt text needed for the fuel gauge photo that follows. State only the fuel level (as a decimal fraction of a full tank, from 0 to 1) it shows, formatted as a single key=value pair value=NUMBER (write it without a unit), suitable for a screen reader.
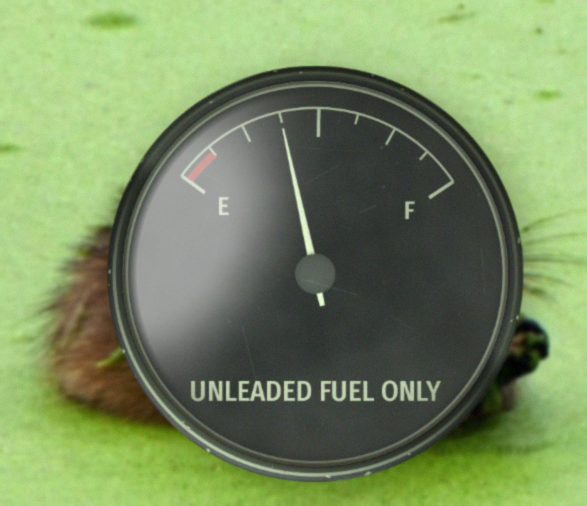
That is value=0.375
